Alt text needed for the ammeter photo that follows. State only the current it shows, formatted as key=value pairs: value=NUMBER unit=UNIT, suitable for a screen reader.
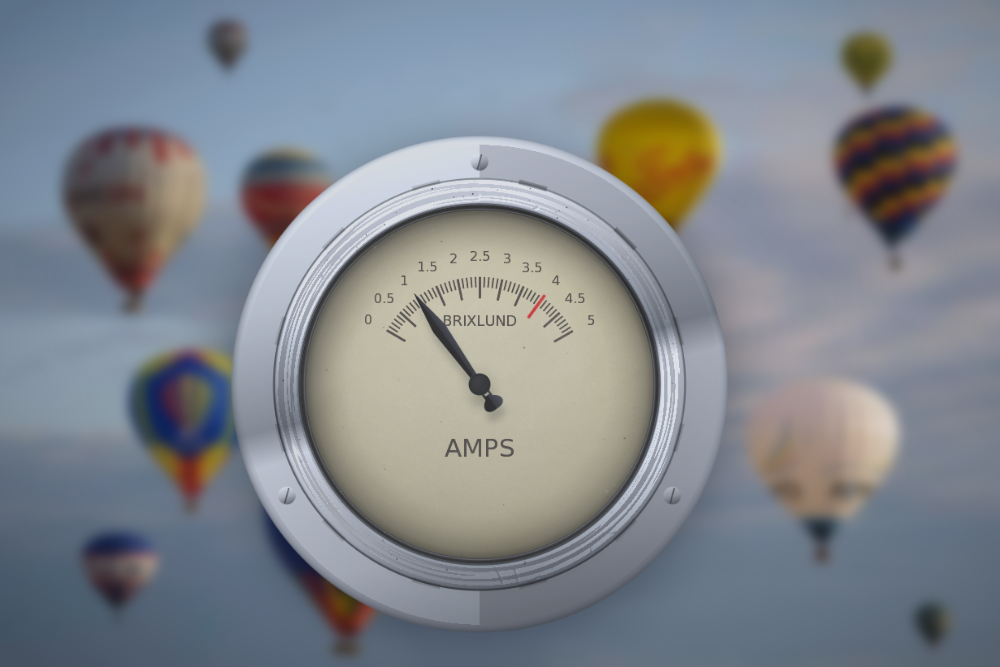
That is value=1 unit=A
